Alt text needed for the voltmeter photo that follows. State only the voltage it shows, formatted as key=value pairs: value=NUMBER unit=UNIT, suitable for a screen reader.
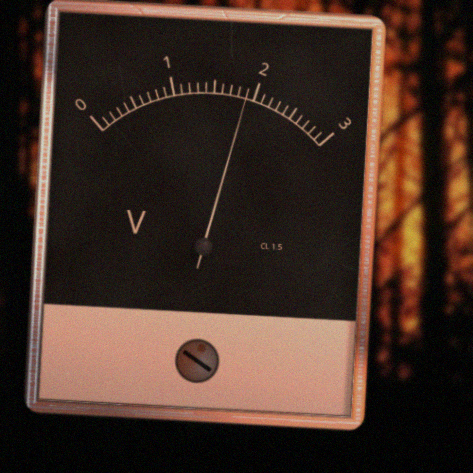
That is value=1.9 unit=V
